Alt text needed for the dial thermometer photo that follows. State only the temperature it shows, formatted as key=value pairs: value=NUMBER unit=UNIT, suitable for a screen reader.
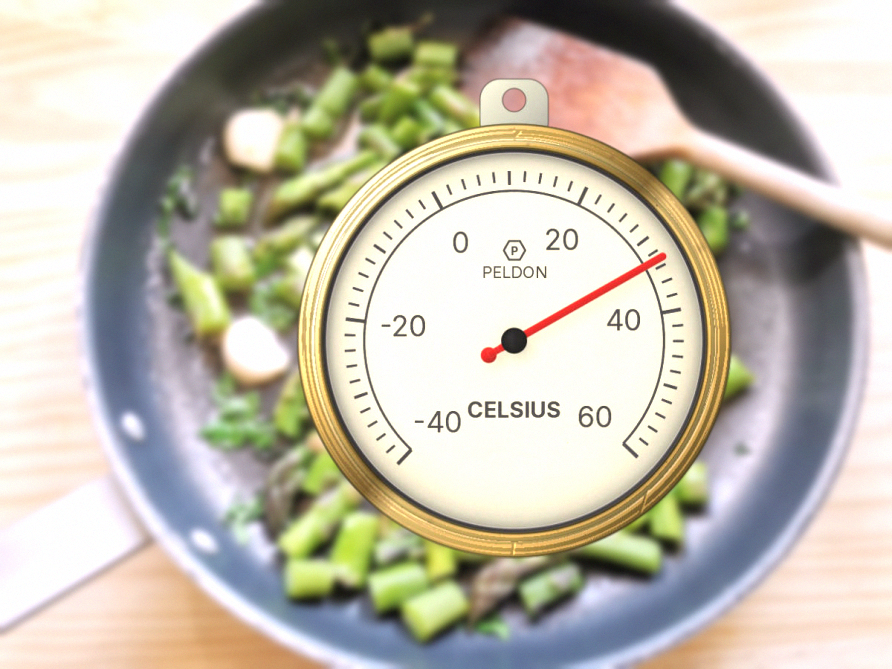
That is value=33 unit=°C
